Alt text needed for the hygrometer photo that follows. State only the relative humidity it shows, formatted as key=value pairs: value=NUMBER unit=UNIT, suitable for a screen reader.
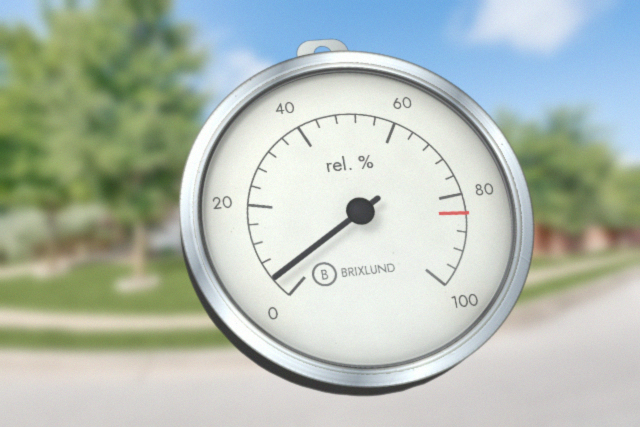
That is value=4 unit=%
